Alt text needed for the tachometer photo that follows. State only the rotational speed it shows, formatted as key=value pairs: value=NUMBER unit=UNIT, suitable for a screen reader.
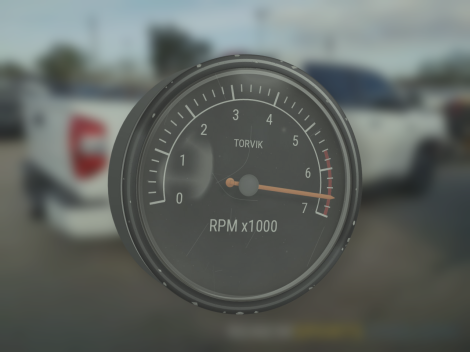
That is value=6600 unit=rpm
